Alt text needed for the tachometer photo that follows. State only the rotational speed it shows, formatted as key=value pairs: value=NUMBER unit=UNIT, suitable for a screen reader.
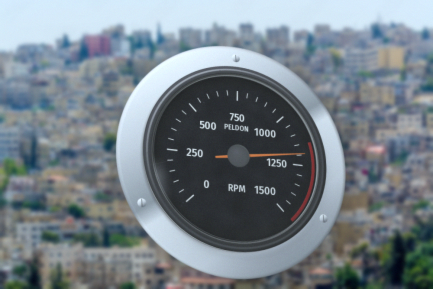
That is value=1200 unit=rpm
